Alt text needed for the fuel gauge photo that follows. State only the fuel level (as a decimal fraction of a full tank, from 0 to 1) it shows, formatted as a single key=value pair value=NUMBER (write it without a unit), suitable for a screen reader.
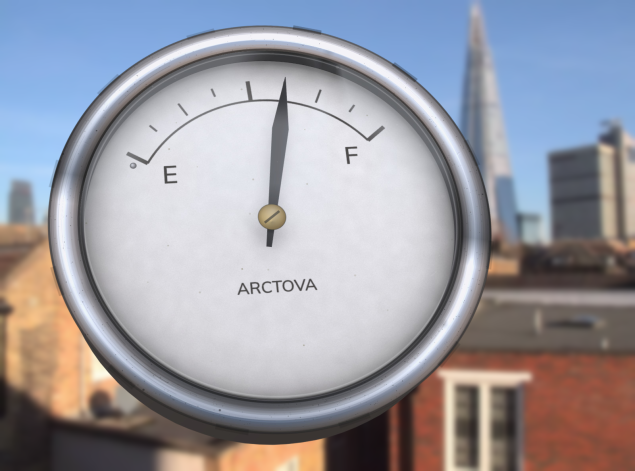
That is value=0.625
